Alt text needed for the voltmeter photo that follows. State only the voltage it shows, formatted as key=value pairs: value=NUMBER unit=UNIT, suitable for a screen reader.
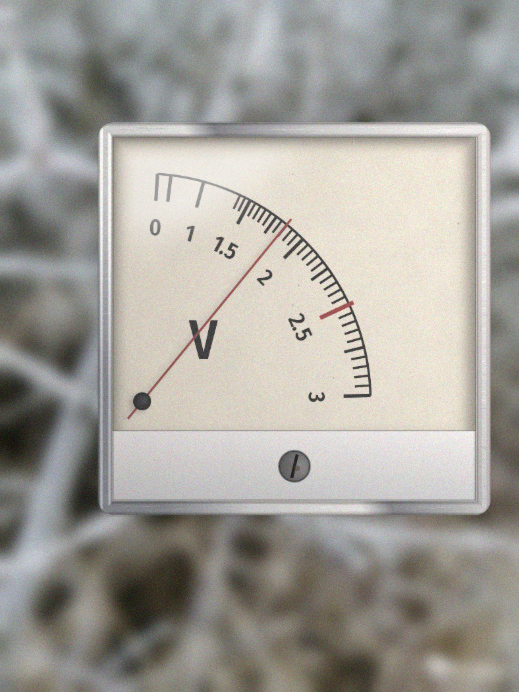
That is value=1.85 unit=V
